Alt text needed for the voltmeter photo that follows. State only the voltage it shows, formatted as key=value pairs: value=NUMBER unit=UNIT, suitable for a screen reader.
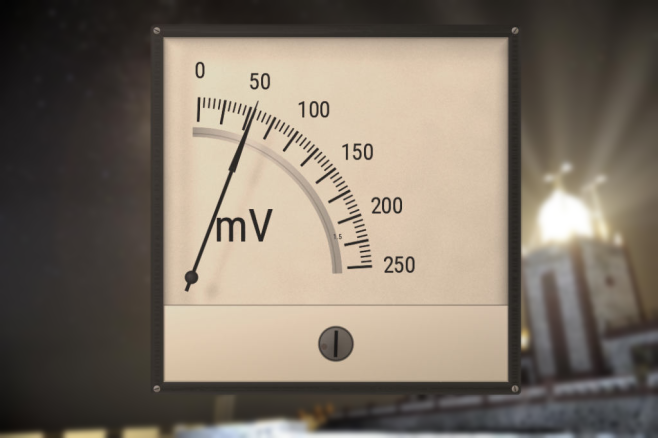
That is value=55 unit=mV
